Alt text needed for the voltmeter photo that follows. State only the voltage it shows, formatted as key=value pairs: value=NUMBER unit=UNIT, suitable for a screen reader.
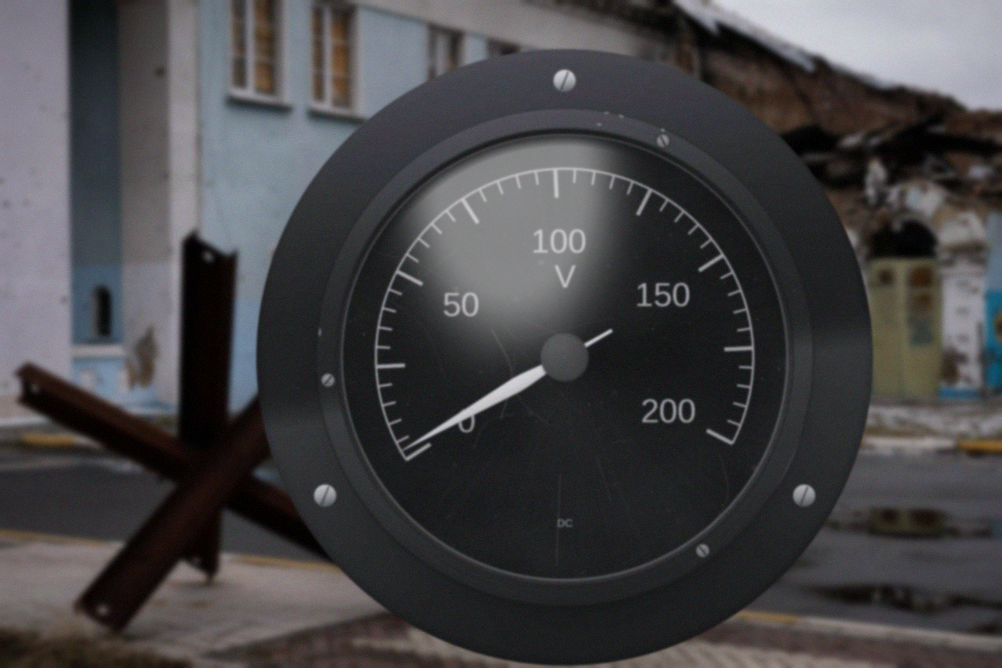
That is value=2.5 unit=V
